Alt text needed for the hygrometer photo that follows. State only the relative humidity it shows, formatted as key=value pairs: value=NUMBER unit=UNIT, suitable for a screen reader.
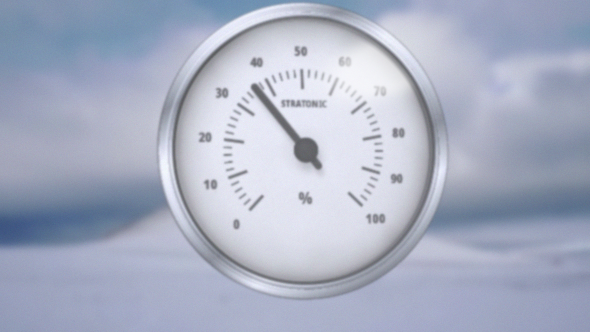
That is value=36 unit=%
